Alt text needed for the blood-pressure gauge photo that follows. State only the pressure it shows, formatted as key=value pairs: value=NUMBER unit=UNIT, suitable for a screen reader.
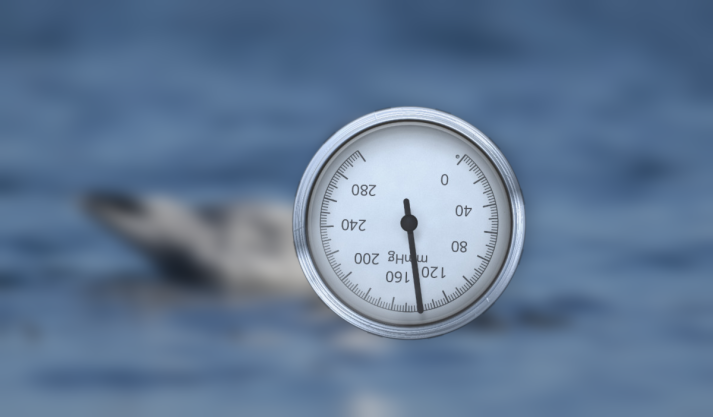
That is value=140 unit=mmHg
